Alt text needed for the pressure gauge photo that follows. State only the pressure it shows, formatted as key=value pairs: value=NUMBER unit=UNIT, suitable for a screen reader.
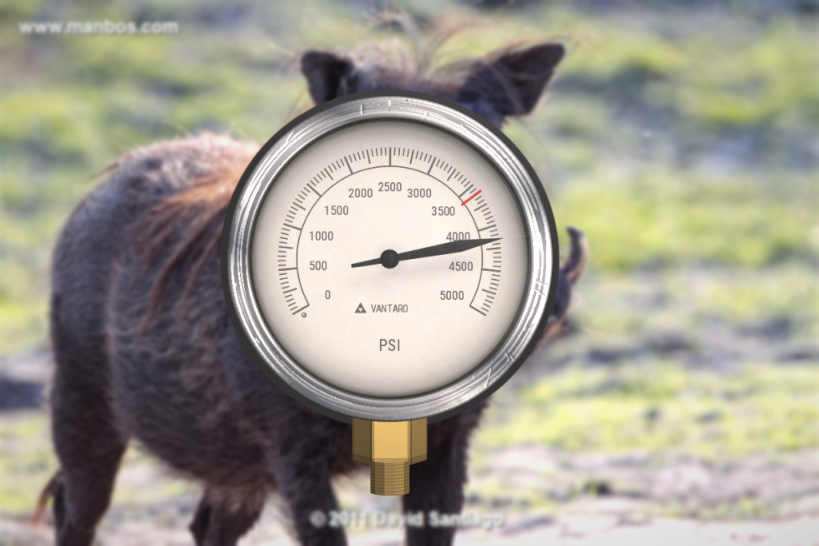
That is value=4150 unit=psi
